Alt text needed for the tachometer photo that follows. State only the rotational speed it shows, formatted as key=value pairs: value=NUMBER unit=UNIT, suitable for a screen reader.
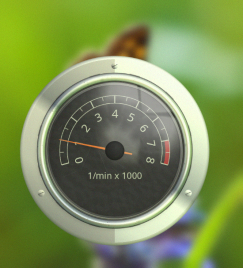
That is value=1000 unit=rpm
